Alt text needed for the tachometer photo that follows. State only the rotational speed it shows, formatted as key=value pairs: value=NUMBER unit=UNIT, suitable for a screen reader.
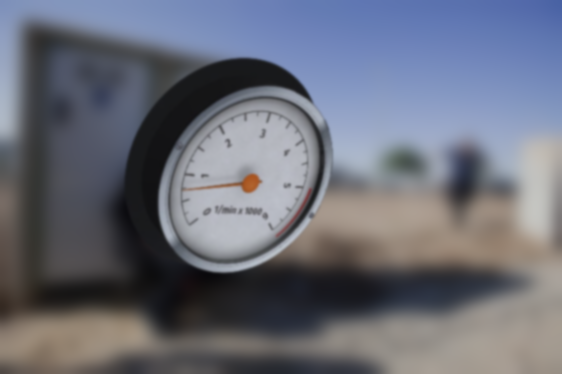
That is value=750 unit=rpm
